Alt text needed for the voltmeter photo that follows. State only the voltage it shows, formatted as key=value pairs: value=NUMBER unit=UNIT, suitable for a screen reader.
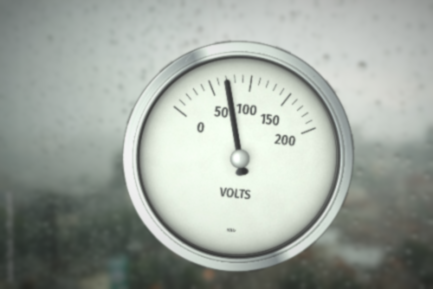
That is value=70 unit=V
